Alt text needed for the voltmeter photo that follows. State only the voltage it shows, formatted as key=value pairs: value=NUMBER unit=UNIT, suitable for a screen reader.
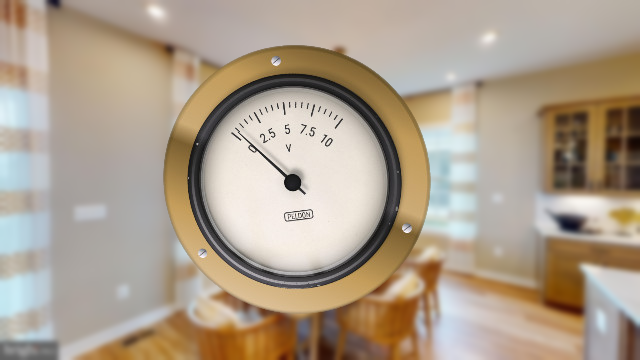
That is value=0.5 unit=V
